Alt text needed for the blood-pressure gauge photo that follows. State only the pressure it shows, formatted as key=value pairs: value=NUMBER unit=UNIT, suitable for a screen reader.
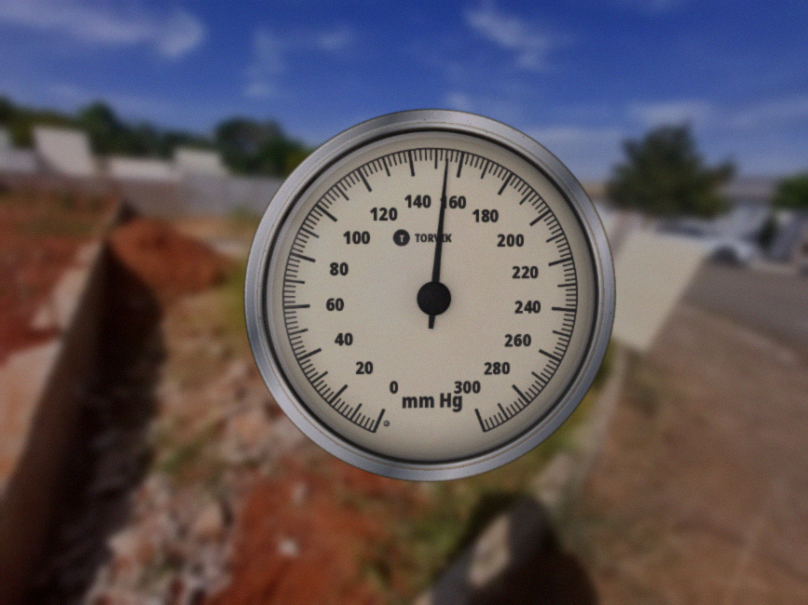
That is value=154 unit=mmHg
